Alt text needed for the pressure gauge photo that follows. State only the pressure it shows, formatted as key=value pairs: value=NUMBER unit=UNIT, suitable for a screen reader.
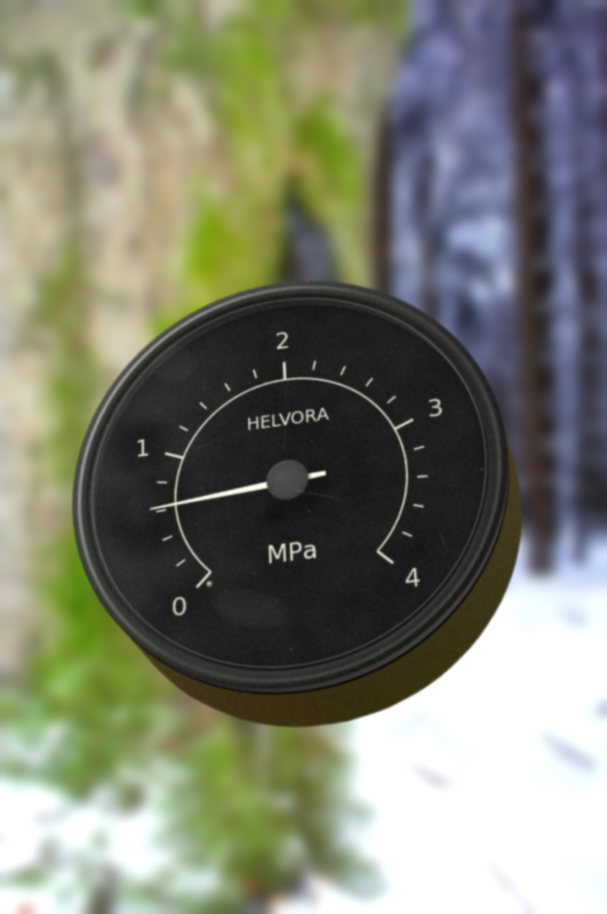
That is value=0.6 unit=MPa
